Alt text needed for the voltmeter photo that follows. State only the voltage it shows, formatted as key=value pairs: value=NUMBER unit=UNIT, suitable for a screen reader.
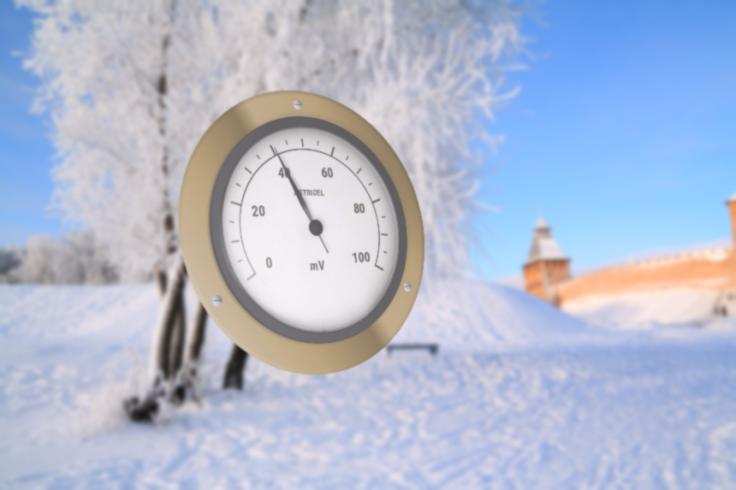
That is value=40 unit=mV
